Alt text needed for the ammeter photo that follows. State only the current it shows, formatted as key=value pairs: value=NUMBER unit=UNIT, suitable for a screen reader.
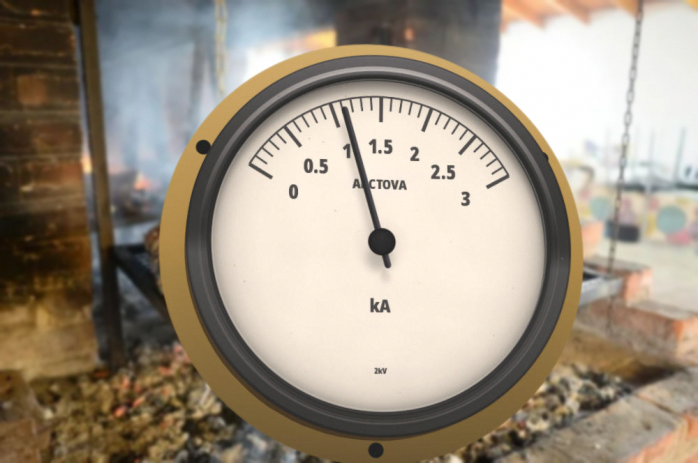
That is value=1.1 unit=kA
